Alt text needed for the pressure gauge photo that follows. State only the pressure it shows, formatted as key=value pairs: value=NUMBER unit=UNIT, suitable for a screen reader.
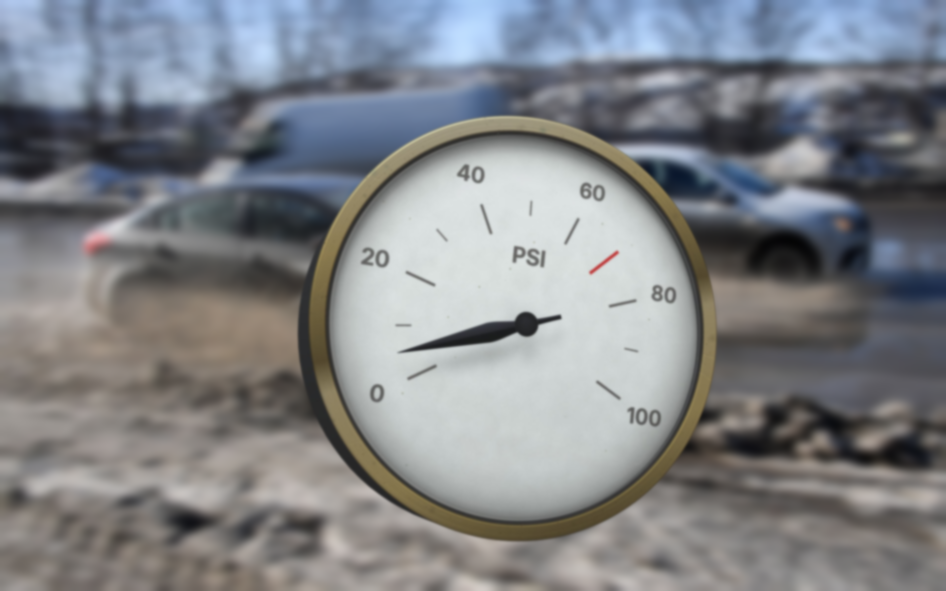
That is value=5 unit=psi
